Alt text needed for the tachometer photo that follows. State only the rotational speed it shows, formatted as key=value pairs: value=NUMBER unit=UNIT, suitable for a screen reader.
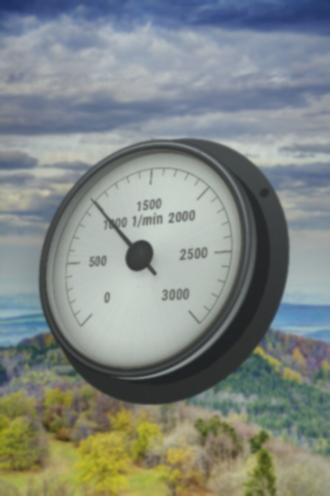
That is value=1000 unit=rpm
